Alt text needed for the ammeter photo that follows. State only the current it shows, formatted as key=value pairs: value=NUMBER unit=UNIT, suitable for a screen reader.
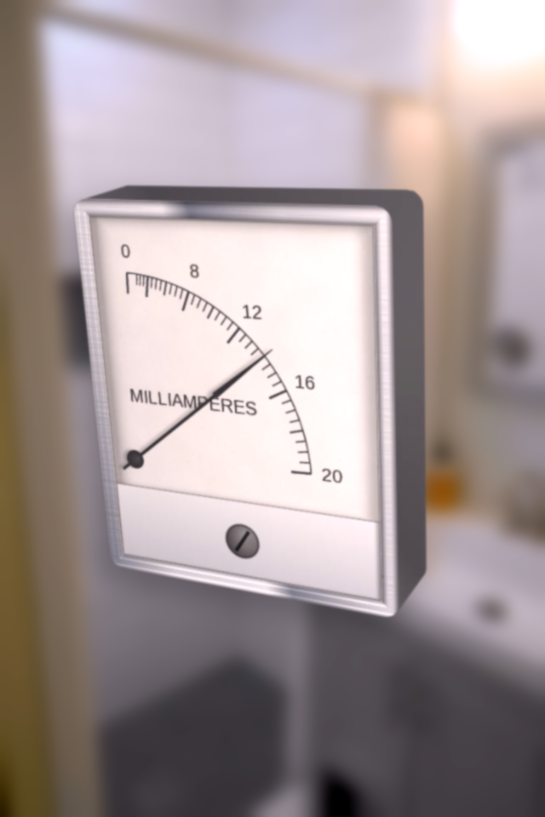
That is value=14 unit=mA
